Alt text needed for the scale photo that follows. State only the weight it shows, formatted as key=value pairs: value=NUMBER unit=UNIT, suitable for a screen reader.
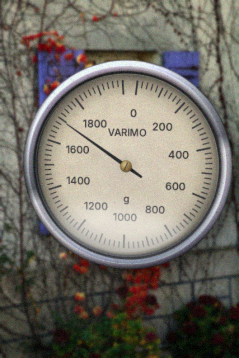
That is value=1700 unit=g
